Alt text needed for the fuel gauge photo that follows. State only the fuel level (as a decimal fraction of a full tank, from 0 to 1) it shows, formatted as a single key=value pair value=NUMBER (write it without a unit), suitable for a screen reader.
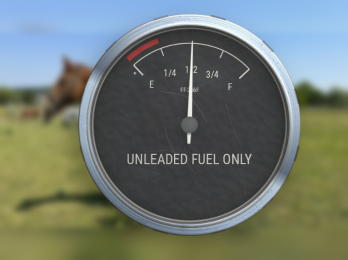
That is value=0.5
